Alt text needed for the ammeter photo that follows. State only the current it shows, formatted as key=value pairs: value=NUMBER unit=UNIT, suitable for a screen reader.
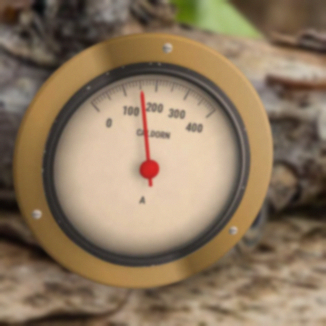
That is value=150 unit=A
